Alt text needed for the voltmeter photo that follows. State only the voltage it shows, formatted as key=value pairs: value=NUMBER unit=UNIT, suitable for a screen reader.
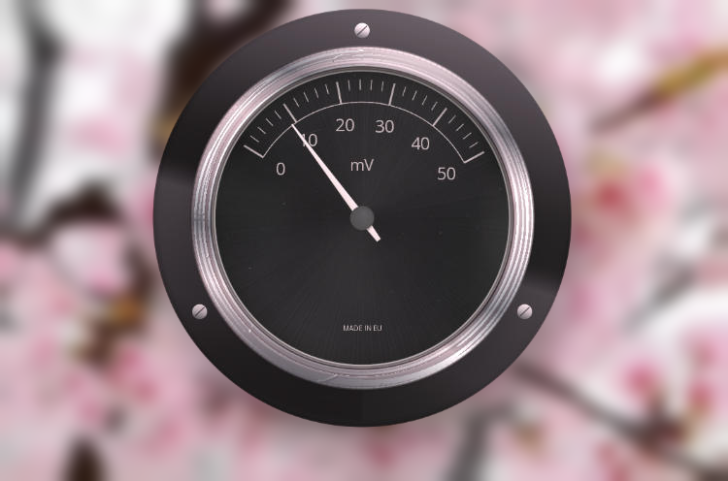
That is value=9 unit=mV
